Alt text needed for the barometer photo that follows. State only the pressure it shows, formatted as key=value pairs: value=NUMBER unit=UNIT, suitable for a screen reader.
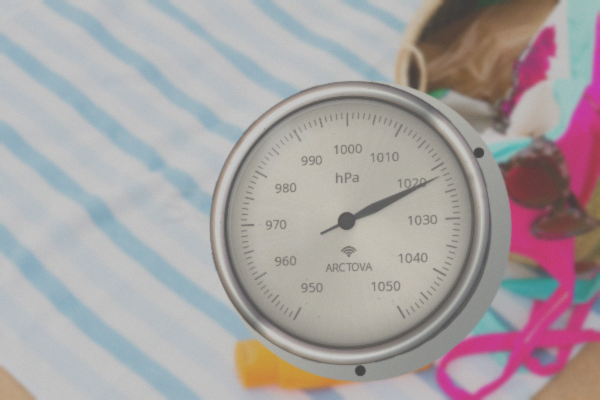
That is value=1022 unit=hPa
